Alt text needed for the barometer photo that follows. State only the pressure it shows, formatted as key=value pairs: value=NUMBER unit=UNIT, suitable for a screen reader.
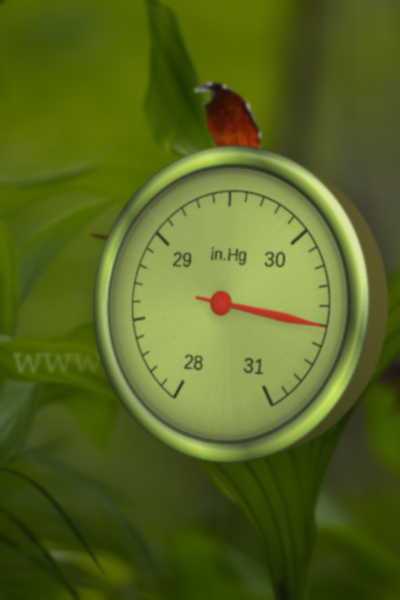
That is value=30.5 unit=inHg
